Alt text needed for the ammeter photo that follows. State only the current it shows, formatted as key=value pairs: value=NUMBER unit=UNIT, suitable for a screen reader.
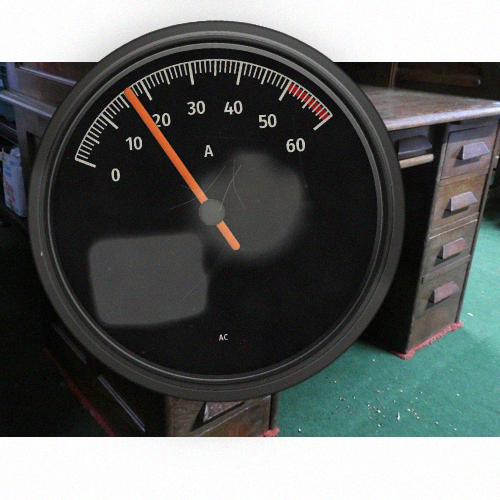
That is value=17 unit=A
